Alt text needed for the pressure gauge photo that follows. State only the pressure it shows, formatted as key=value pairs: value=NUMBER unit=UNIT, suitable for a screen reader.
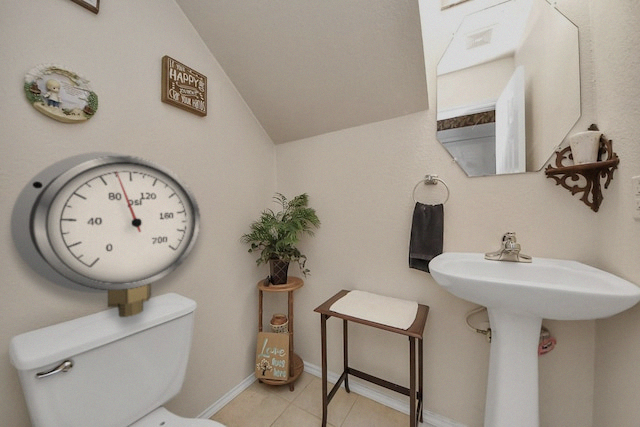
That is value=90 unit=psi
